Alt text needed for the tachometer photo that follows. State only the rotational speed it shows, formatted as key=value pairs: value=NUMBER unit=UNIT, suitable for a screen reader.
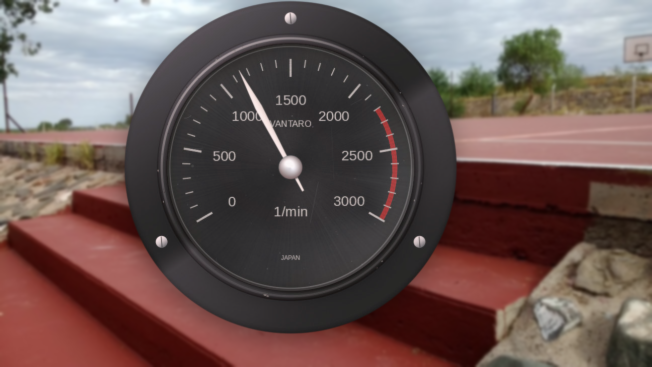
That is value=1150 unit=rpm
